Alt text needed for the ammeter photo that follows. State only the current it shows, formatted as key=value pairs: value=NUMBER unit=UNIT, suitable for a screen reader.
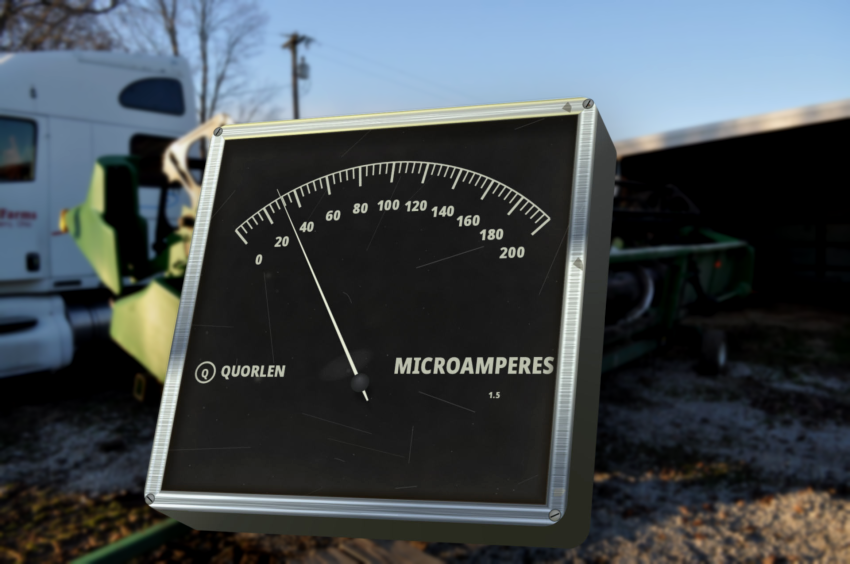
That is value=32 unit=µA
